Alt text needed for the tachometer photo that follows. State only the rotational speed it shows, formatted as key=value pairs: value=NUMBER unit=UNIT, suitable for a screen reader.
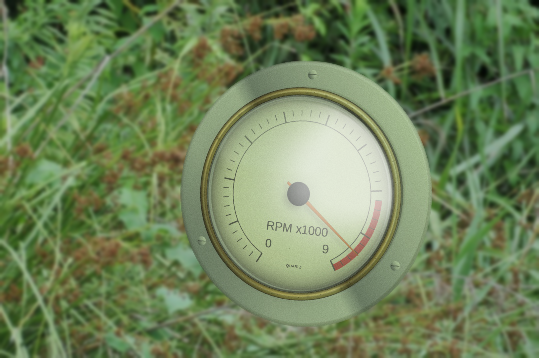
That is value=8400 unit=rpm
